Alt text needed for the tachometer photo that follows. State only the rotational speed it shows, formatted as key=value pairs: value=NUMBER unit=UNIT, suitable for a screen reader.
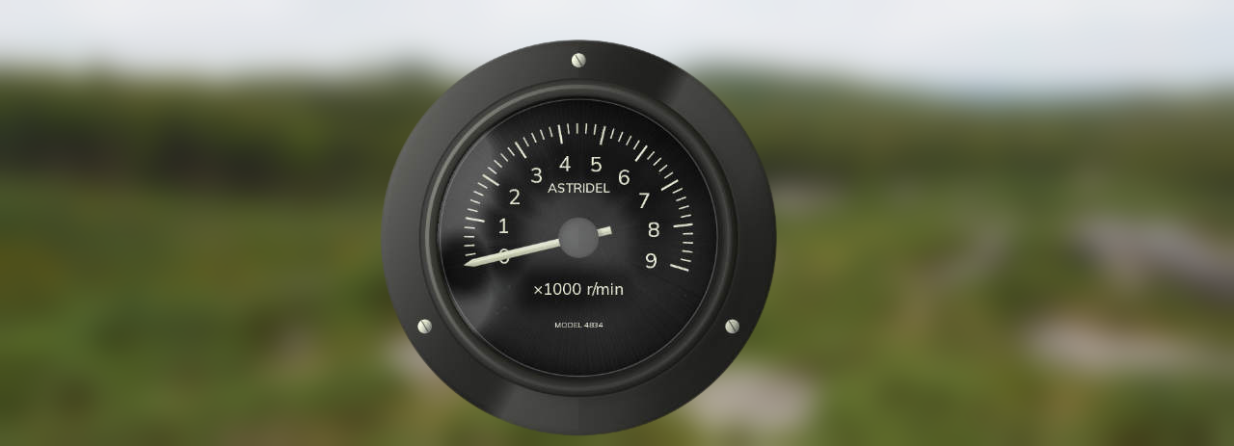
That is value=0 unit=rpm
